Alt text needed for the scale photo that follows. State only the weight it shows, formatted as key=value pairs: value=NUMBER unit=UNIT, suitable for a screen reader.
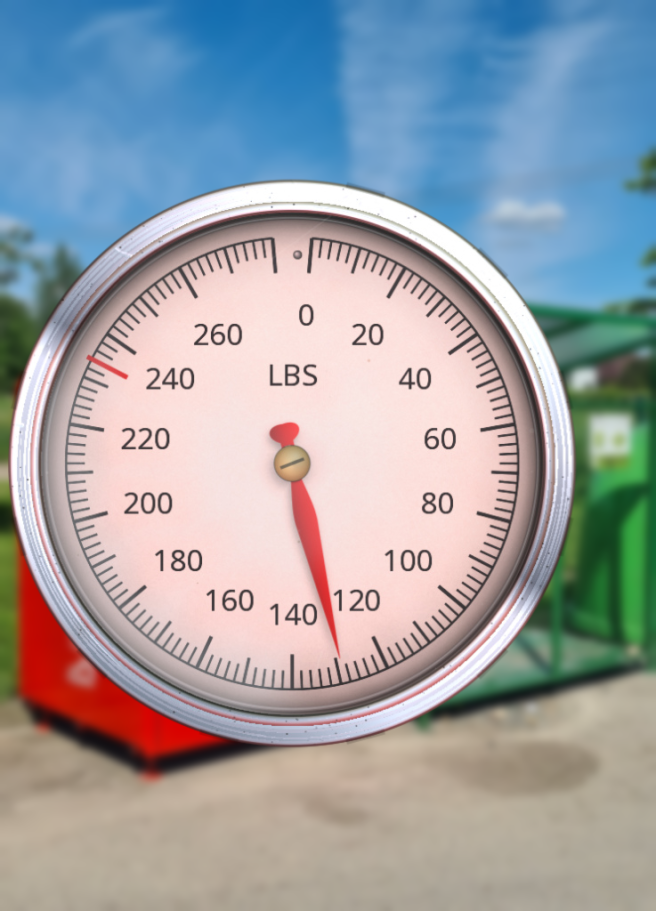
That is value=129 unit=lb
